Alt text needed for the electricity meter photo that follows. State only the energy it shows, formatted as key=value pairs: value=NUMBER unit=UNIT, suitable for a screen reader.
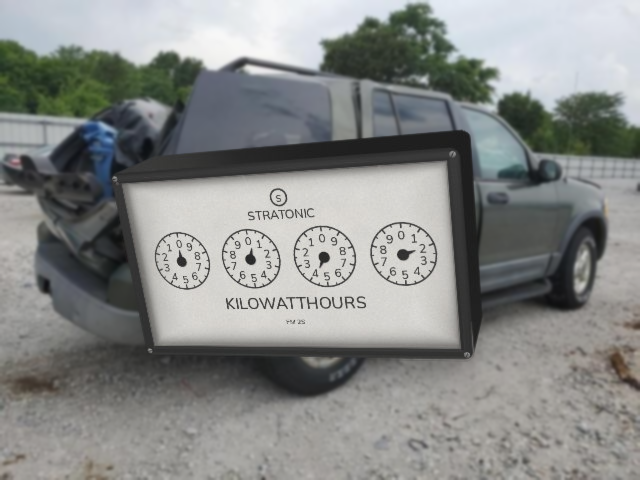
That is value=42 unit=kWh
